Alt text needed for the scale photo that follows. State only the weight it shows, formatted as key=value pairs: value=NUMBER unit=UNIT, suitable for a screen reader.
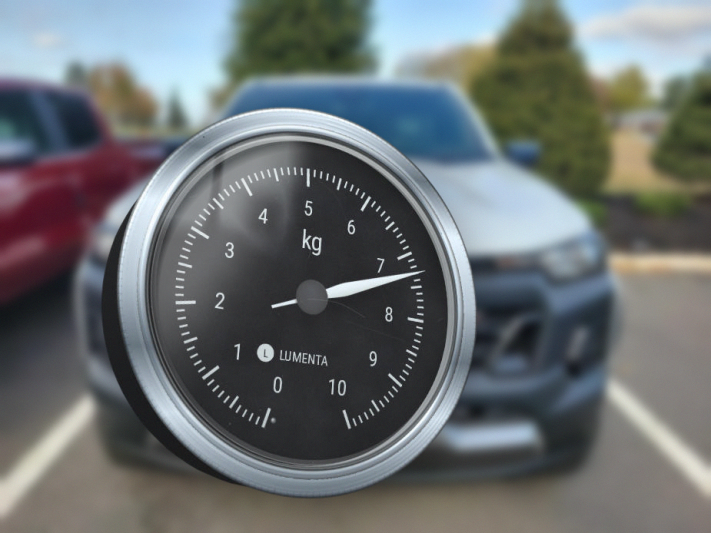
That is value=7.3 unit=kg
